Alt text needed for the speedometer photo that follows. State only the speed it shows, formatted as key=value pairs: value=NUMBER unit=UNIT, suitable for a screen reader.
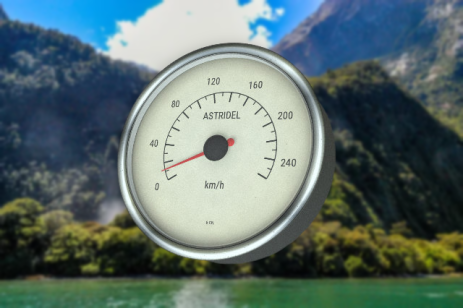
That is value=10 unit=km/h
